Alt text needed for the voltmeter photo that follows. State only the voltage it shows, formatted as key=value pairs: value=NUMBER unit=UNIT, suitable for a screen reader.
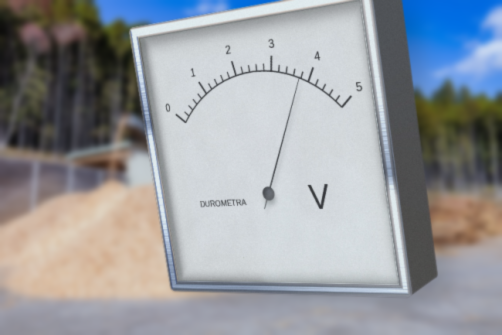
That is value=3.8 unit=V
